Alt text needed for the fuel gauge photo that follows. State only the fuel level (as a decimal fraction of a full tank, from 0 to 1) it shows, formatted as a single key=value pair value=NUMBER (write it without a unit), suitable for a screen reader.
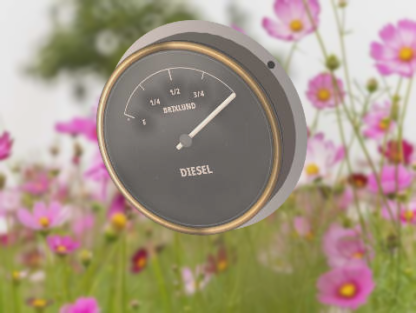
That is value=1
